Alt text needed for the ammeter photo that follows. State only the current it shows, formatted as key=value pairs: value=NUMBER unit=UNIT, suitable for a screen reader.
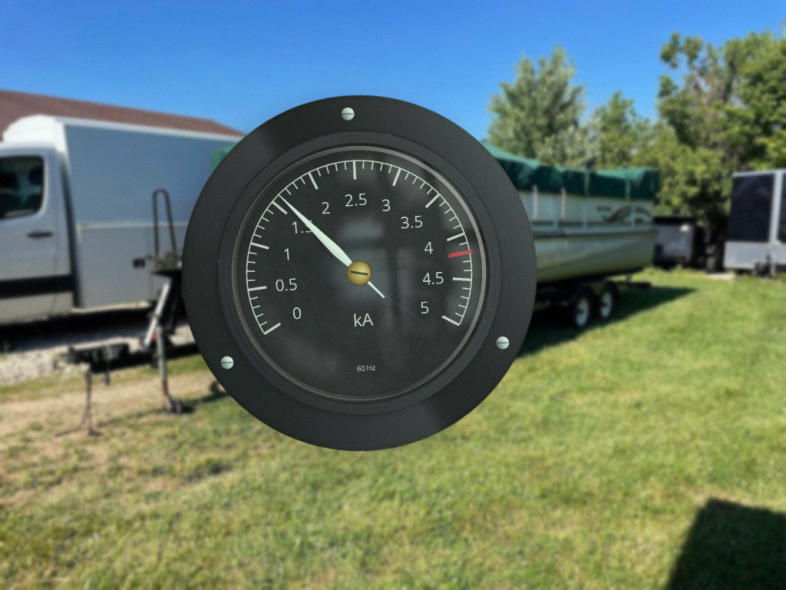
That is value=1.6 unit=kA
